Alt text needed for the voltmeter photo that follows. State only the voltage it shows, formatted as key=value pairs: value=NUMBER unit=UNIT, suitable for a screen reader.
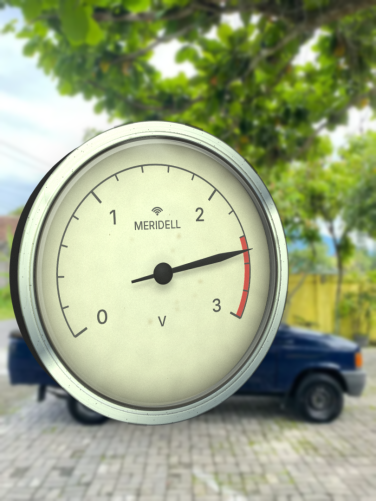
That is value=2.5 unit=V
